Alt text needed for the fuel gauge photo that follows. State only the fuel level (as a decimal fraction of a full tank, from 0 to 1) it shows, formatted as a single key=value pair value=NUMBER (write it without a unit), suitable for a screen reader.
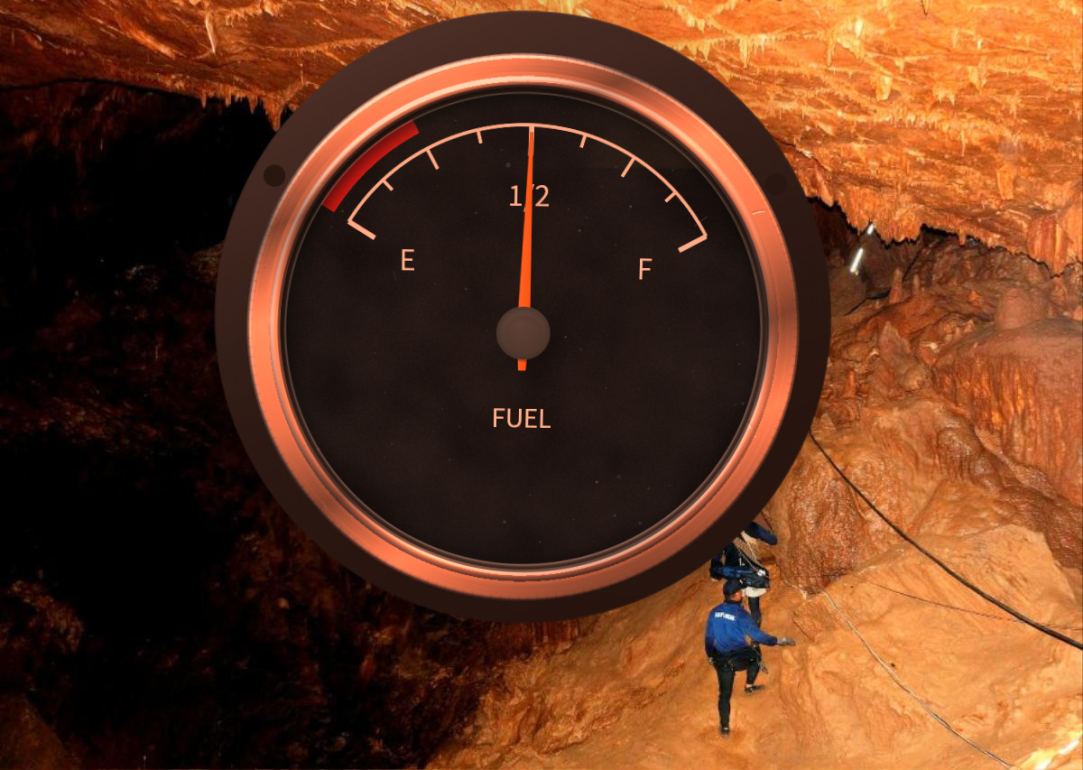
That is value=0.5
